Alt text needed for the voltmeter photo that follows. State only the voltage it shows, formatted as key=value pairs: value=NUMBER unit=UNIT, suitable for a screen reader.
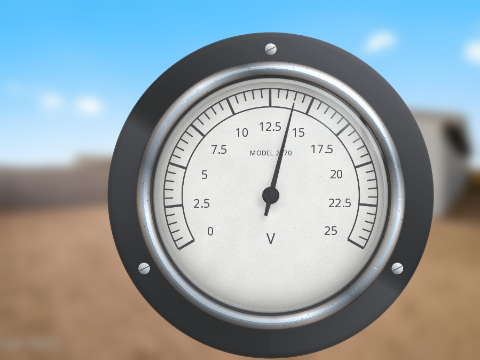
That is value=14 unit=V
